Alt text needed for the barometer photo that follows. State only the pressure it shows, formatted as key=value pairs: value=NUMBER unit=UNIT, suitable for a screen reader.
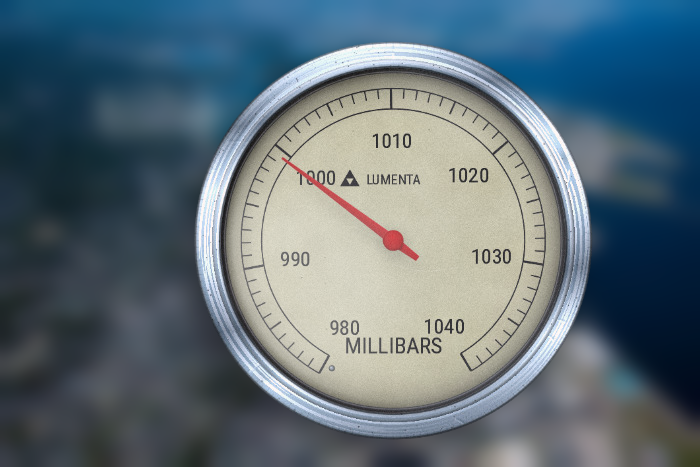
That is value=999.5 unit=mbar
